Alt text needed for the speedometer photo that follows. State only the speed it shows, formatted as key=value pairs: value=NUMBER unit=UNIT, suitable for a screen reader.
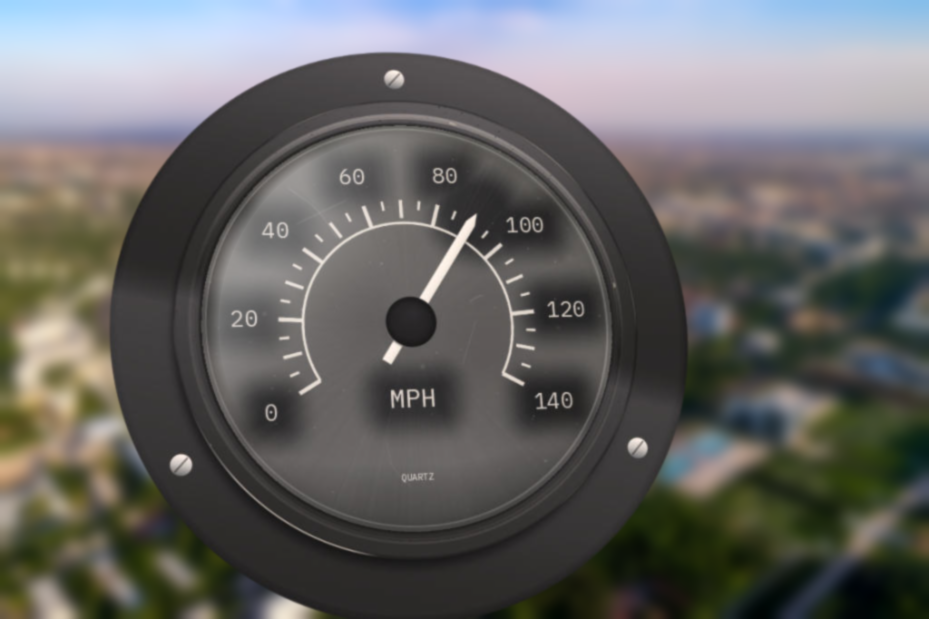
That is value=90 unit=mph
